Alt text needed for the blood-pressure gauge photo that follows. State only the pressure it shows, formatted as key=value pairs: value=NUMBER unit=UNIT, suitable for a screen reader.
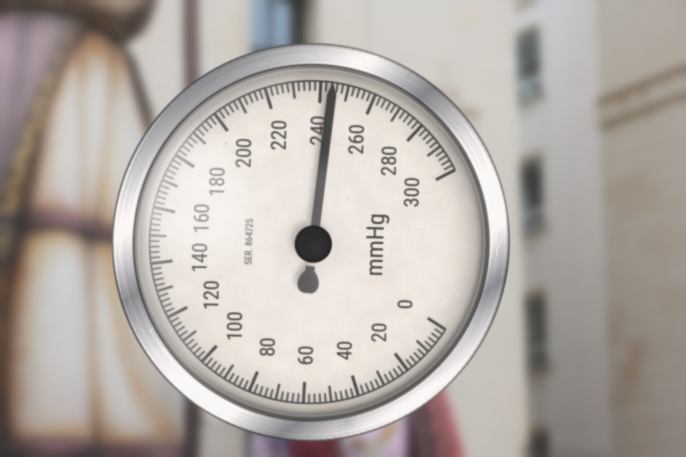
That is value=244 unit=mmHg
